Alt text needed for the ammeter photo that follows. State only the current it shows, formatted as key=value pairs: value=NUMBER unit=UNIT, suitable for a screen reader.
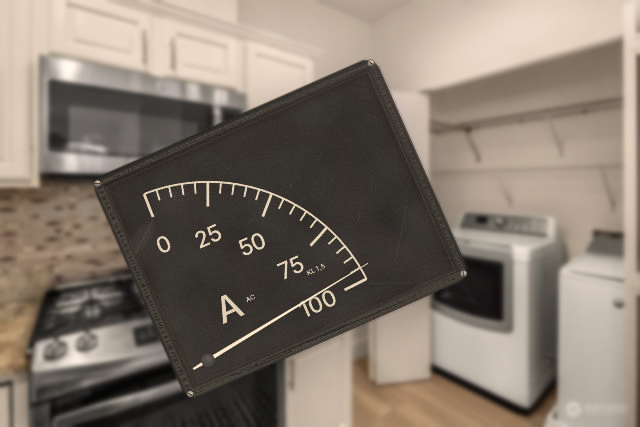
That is value=95 unit=A
